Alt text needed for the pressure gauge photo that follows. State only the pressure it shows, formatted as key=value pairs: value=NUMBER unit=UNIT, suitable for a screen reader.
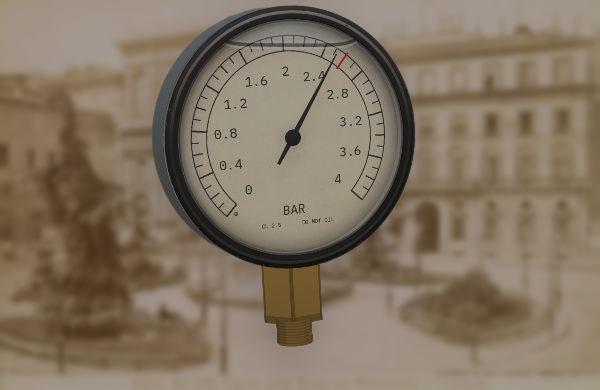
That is value=2.5 unit=bar
